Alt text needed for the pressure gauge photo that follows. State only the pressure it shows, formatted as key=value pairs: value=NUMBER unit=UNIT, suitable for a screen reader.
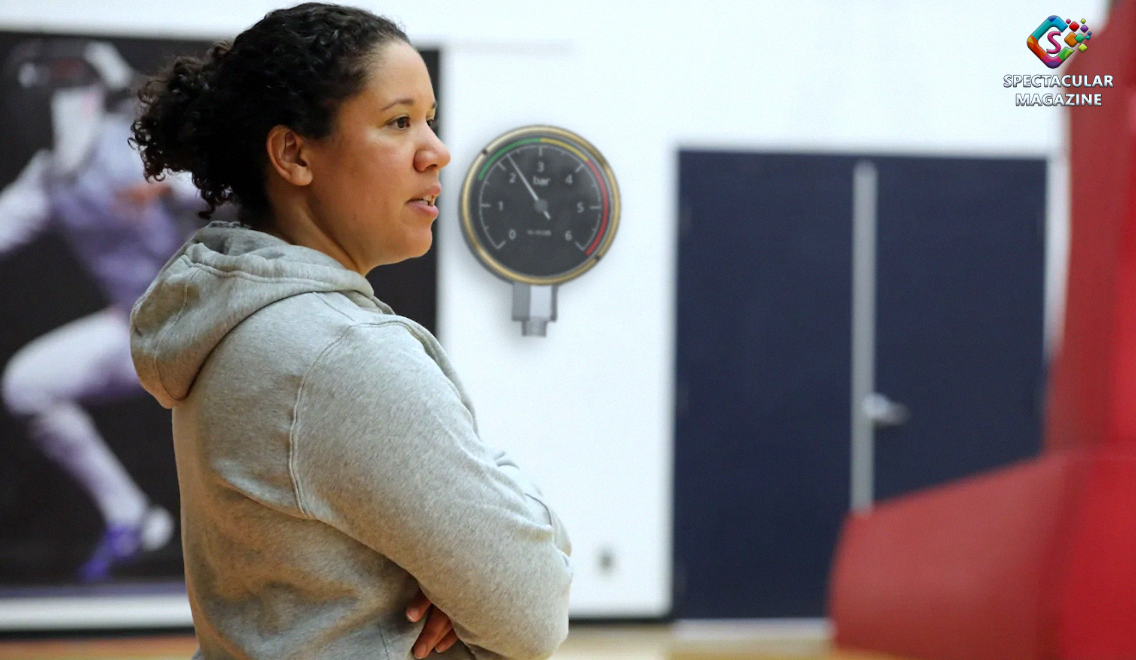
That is value=2.25 unit=bar
